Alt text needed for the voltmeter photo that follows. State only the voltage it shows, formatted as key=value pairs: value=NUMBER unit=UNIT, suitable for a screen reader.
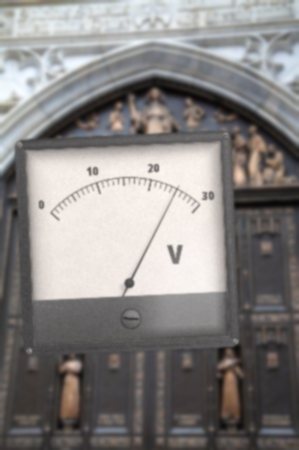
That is value=25 unit=V
